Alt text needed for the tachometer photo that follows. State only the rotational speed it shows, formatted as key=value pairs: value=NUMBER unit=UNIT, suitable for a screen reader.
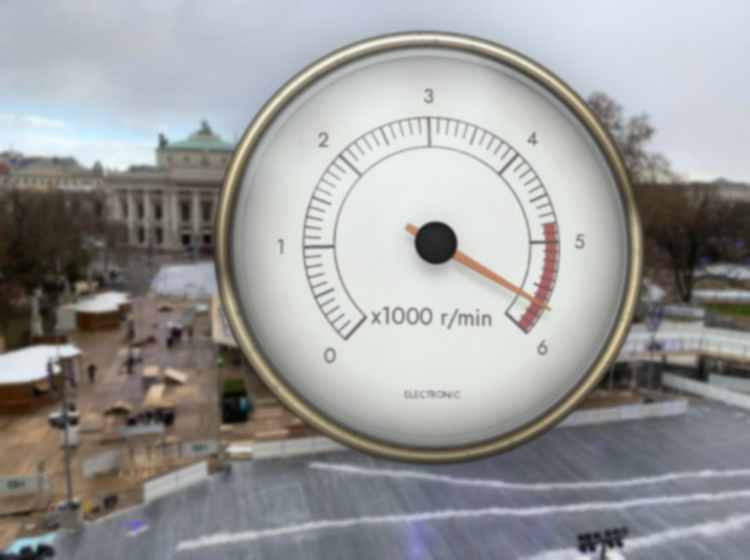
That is value=5700 unit=rpm
